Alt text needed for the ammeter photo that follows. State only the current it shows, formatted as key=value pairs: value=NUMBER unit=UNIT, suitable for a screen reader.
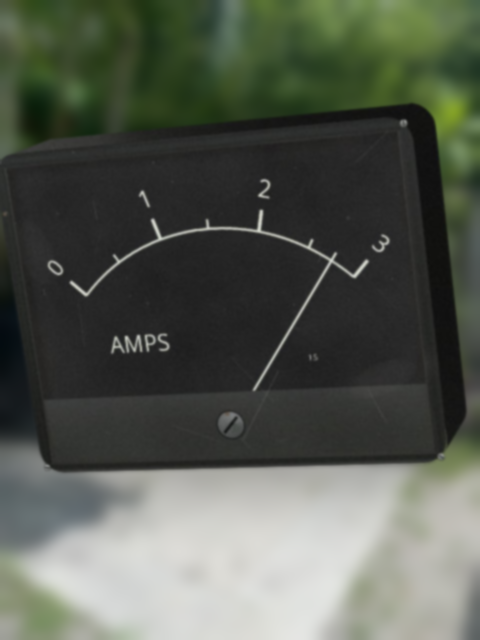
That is value=2.75 unit=A
